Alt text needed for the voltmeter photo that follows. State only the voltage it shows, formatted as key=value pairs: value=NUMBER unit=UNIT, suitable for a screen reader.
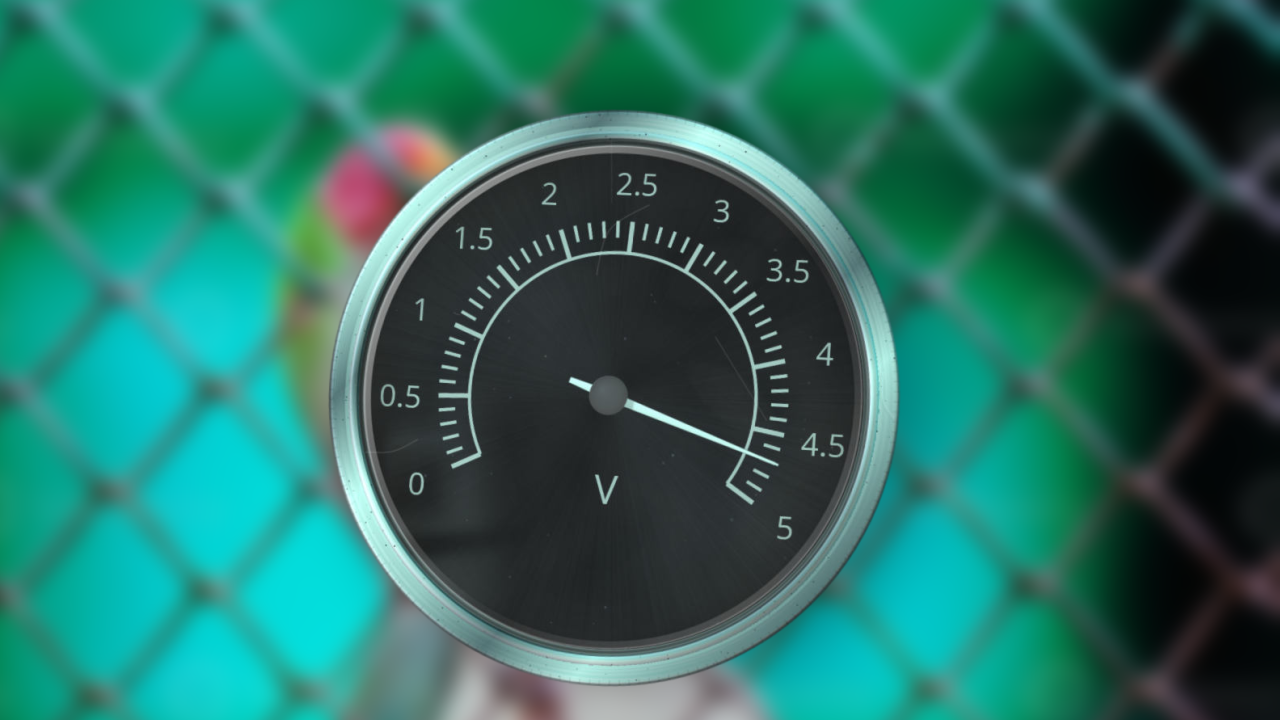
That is value=4.7 unit=V
